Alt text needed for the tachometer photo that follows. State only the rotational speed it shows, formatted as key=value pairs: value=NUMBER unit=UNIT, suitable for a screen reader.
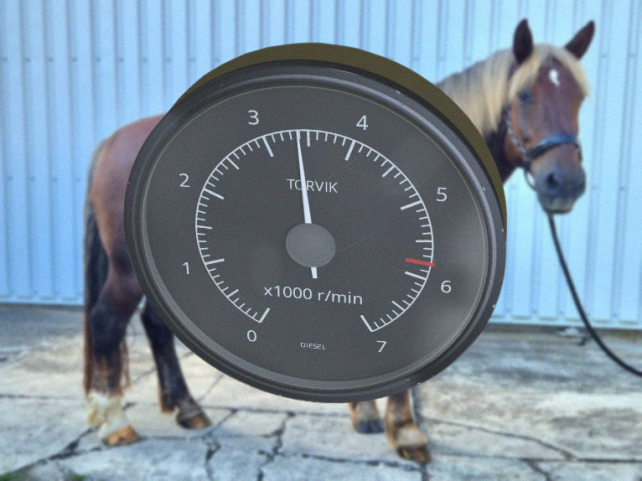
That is value=3400 unit=rpm
